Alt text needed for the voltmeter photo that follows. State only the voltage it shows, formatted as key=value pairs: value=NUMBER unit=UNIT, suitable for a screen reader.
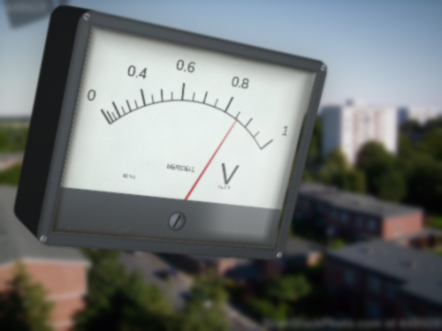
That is value=0.85 unit=V
